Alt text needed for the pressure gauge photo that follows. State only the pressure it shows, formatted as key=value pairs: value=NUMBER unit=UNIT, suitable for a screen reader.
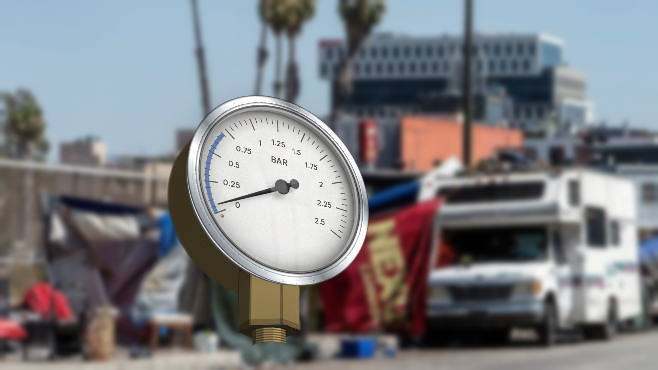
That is value=0.05 unit=bar
